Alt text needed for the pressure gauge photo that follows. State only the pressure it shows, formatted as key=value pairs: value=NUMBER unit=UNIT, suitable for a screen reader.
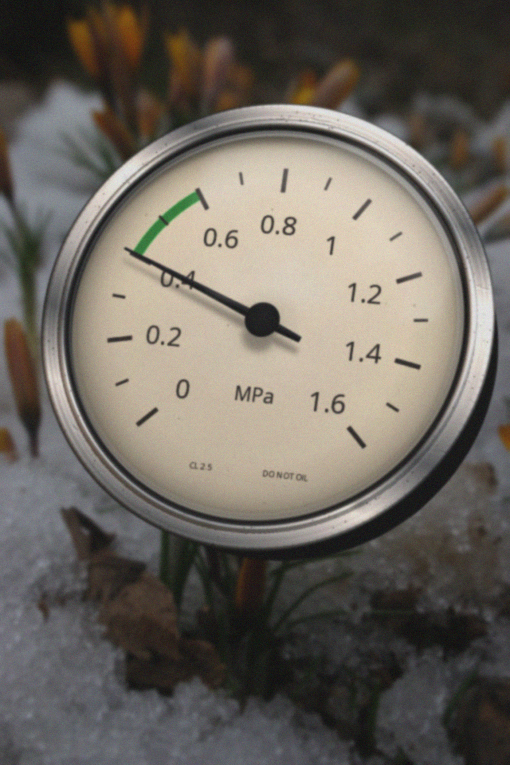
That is value=0.4 unit=MPa
